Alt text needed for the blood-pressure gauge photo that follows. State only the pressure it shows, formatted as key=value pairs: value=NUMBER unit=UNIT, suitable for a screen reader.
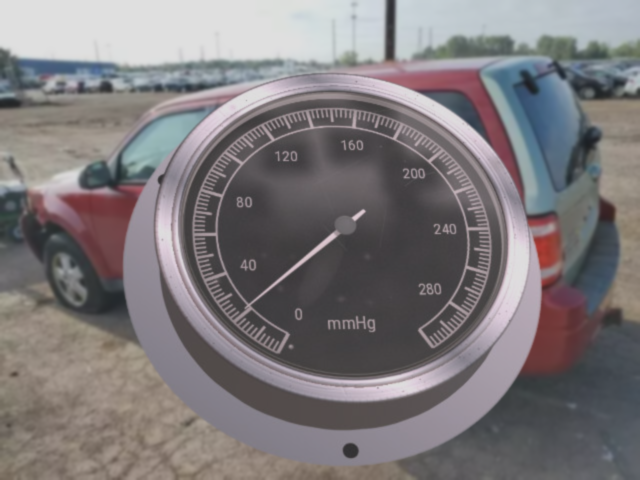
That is value=20 unit=mmHg
